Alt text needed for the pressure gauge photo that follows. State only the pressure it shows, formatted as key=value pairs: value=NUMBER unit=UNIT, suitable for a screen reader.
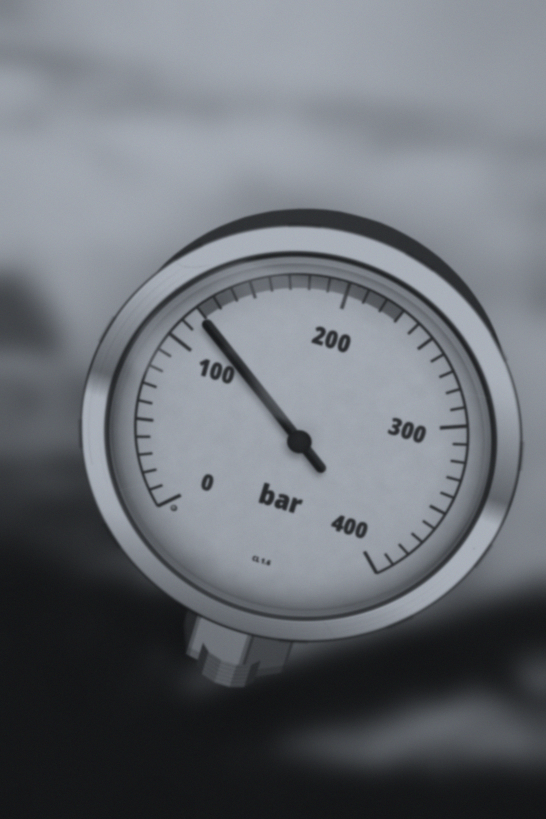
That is value=120 unit=bar
